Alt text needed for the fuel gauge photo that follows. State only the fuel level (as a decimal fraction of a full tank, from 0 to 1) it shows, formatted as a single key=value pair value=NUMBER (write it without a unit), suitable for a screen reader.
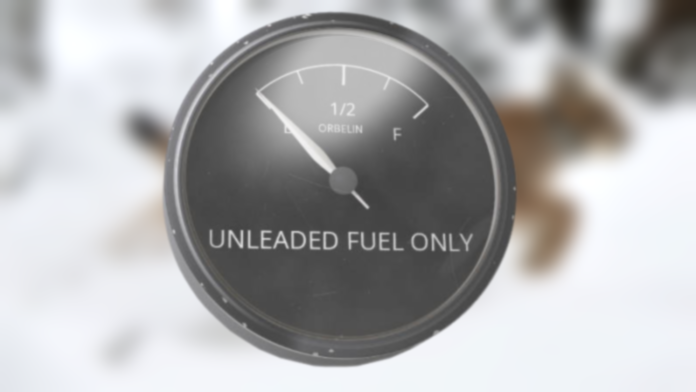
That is value=0
